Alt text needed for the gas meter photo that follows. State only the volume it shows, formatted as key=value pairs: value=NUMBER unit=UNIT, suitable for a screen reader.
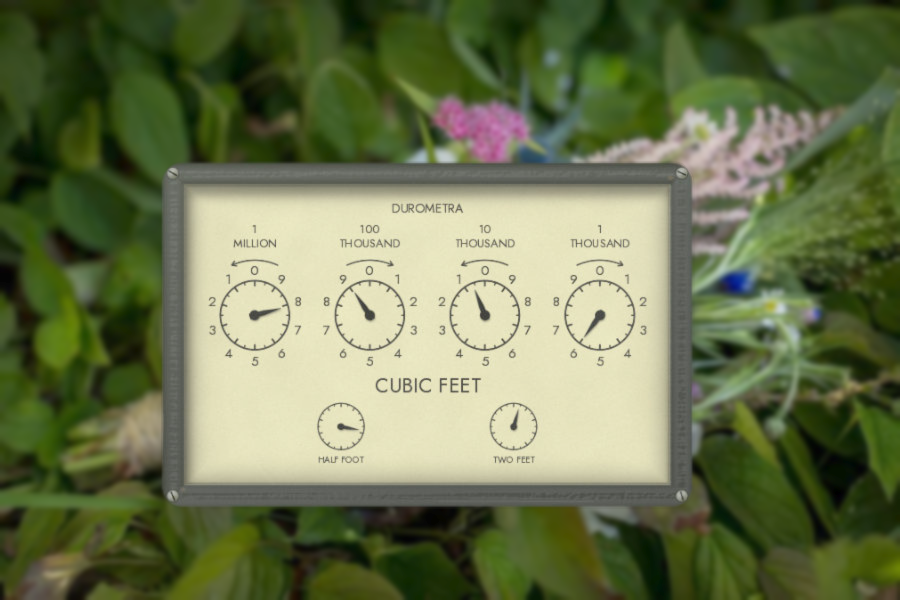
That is value=790600 unit=ft³
